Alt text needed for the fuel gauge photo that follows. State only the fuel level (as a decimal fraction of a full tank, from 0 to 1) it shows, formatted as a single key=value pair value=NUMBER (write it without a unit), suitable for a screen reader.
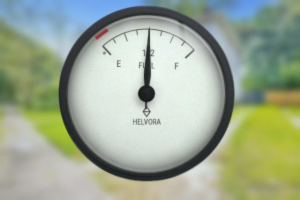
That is value=0.5
